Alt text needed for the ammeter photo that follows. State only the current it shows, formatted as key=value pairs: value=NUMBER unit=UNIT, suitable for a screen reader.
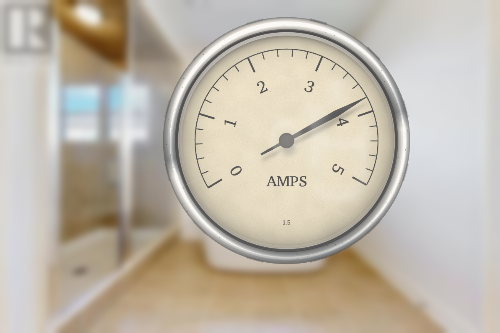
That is value=3.8 unit=A
